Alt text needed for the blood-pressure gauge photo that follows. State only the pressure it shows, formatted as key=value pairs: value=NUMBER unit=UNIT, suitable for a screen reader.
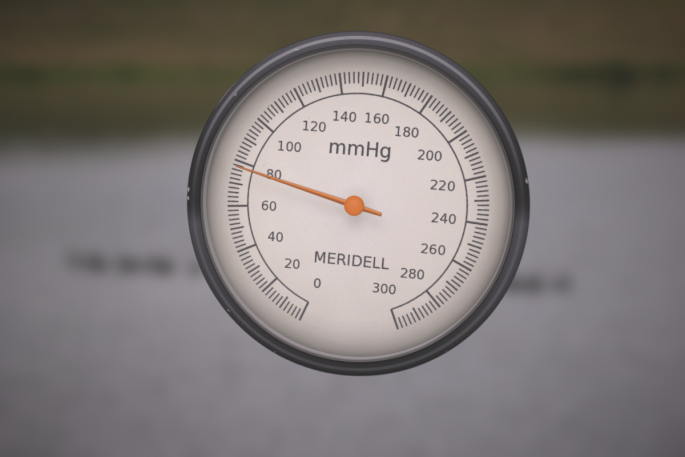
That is value=78 unit=mmHg
